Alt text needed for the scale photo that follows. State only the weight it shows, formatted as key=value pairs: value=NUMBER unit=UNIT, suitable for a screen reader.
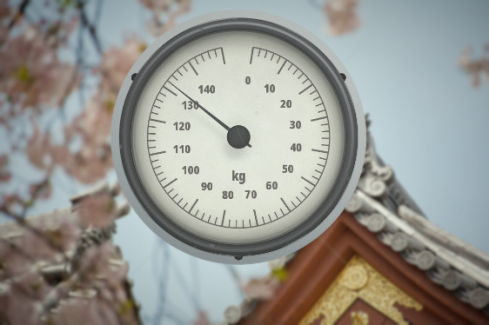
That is value=132 unit=kg
